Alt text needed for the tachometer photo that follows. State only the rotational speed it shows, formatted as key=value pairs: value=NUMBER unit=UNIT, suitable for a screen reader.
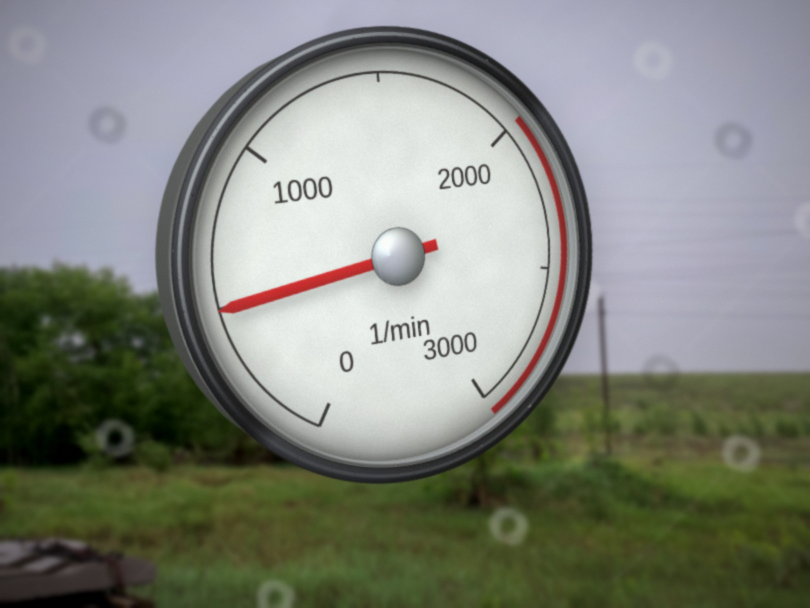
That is value=500 unit=rpm
